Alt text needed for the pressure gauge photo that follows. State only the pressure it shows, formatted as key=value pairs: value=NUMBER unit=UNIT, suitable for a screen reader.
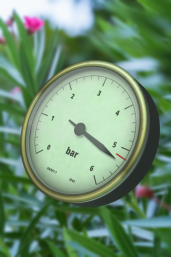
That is value=5.3 unit=bar
